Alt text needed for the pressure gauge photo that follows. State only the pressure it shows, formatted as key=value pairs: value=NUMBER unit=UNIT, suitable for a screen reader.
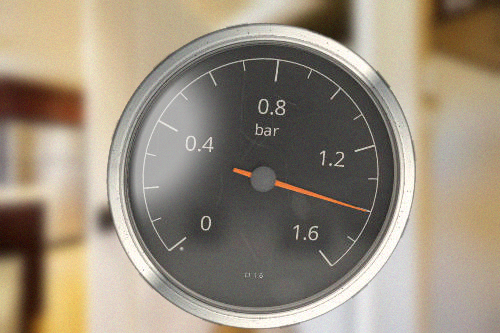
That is value=1.4 unit=bar
